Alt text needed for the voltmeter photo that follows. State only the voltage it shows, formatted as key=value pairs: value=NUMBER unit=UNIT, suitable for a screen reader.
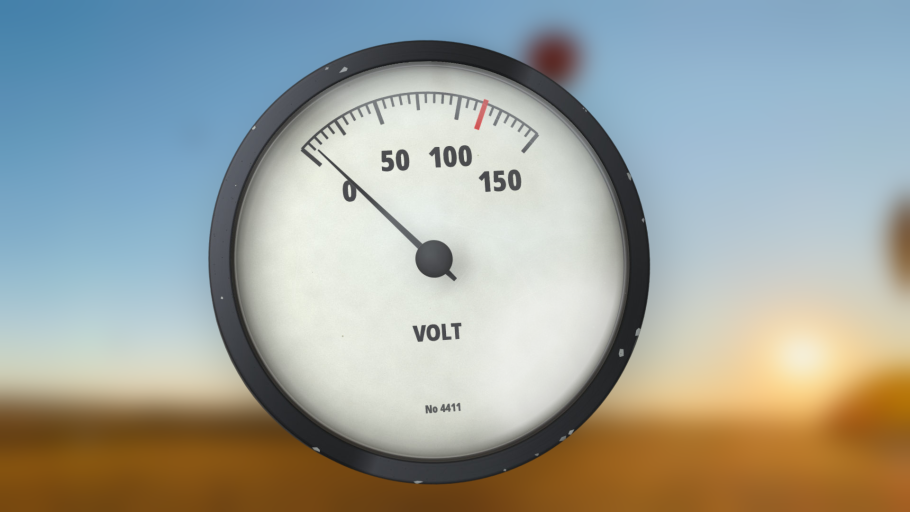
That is value=5 unit=V
